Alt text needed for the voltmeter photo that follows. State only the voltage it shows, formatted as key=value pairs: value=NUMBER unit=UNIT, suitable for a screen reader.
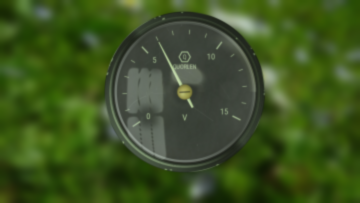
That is value=6 unit=V
